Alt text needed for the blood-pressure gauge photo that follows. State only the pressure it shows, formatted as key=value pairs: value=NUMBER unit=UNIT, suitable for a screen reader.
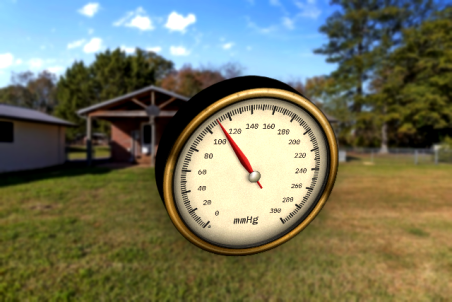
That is value=110 unit=mmHg
